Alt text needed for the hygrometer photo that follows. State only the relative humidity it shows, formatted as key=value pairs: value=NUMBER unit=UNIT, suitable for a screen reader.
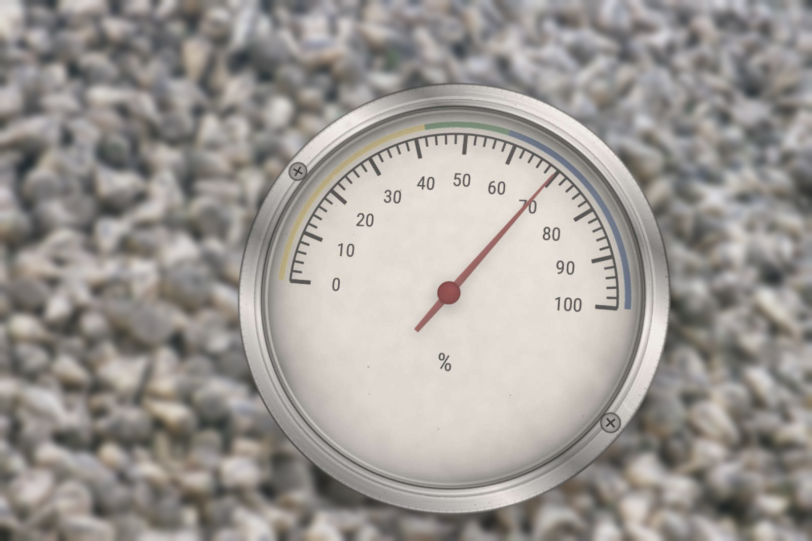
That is value=70 unit=%
